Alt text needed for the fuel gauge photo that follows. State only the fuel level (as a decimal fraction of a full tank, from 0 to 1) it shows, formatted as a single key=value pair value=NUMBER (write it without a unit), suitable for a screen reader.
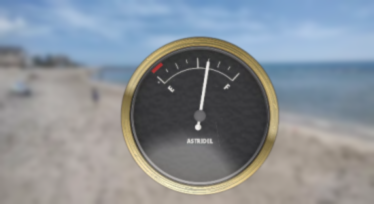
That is value=0.625
